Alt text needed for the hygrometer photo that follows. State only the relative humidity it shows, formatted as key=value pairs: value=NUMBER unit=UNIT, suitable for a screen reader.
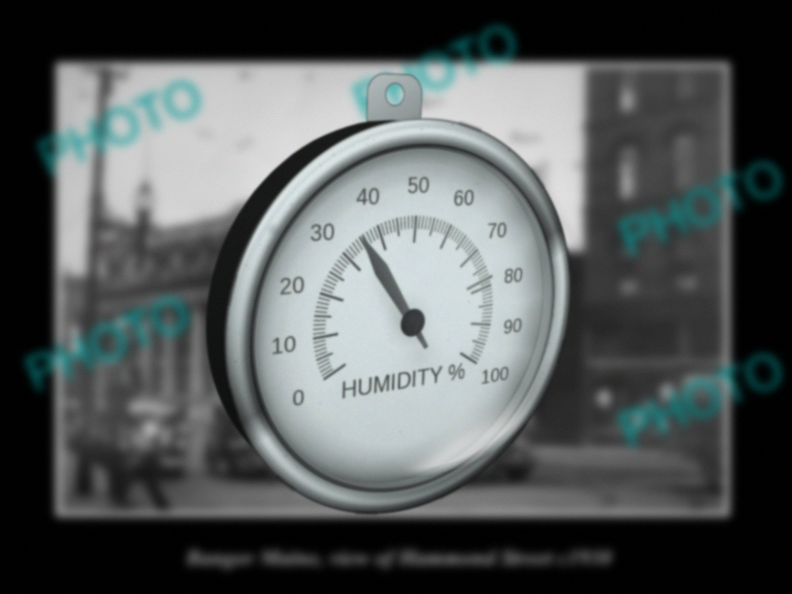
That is value=35 unit=%
